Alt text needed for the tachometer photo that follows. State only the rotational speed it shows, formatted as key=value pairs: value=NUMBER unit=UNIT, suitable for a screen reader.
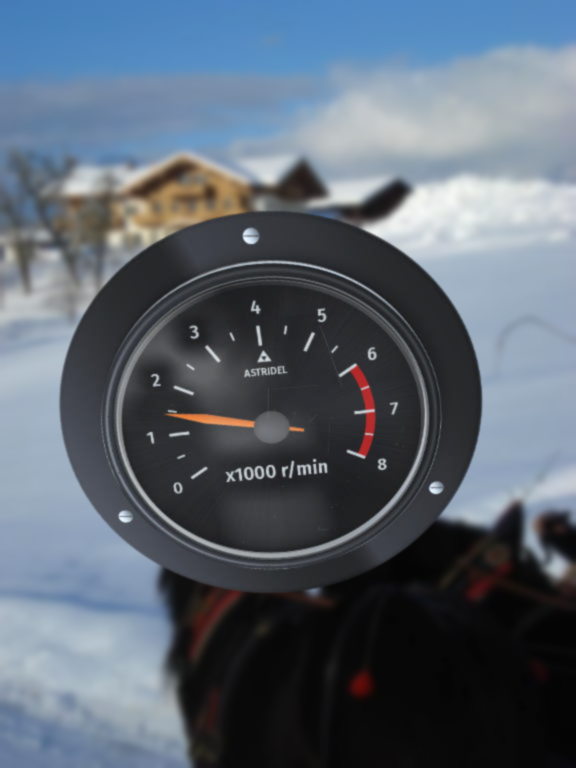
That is value=1500 unit=rpm
